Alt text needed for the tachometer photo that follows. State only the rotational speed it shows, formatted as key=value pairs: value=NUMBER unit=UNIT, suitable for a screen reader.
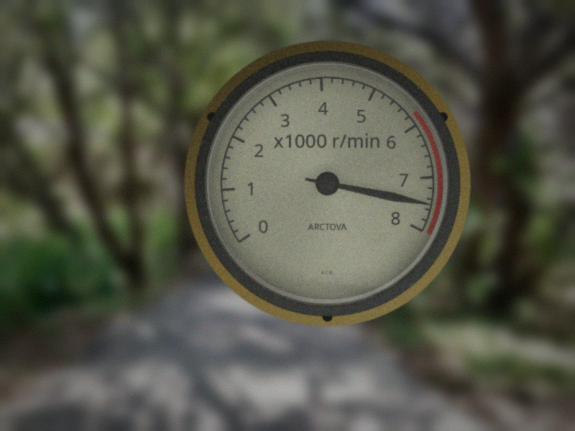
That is value=7500 unit=rpm
